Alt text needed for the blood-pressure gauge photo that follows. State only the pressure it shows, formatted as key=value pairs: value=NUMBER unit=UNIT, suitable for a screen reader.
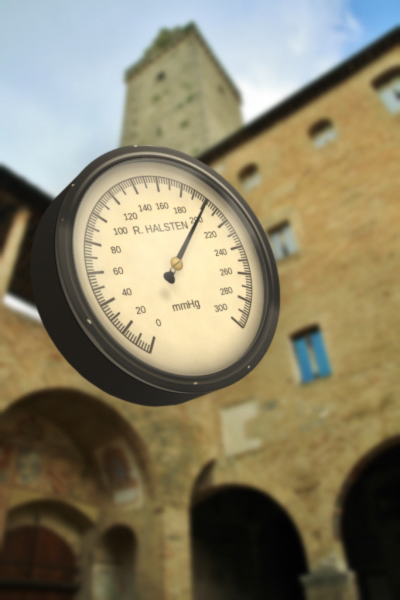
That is value=200 unit=mmHg
